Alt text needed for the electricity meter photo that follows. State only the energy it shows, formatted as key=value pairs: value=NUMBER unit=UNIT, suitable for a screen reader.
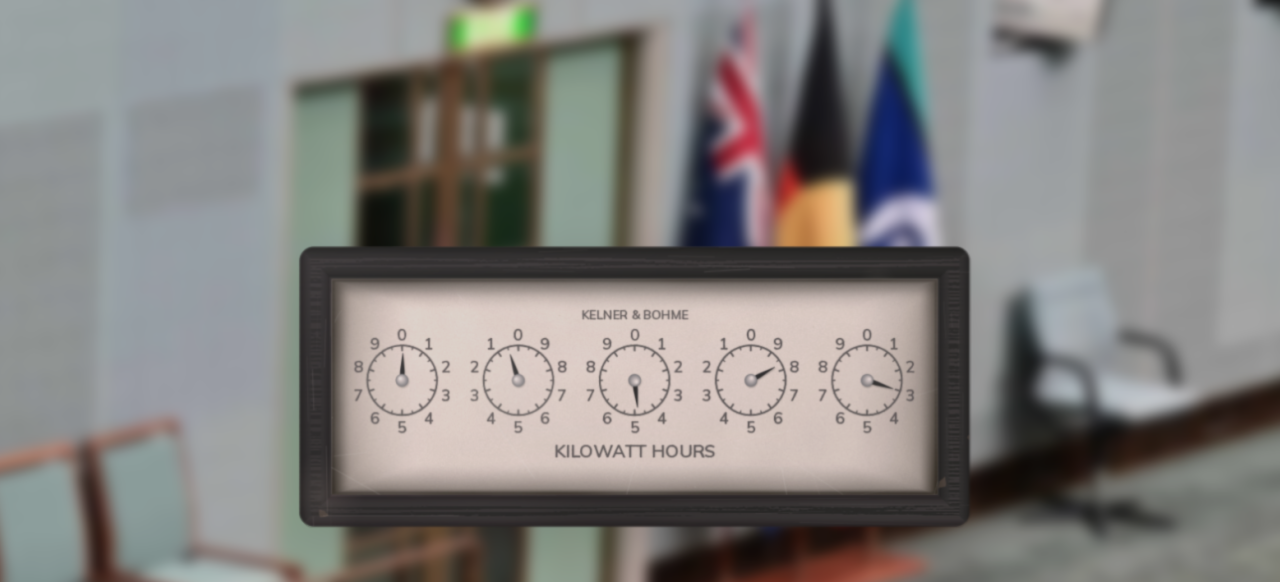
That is value=483 unit=kWh
